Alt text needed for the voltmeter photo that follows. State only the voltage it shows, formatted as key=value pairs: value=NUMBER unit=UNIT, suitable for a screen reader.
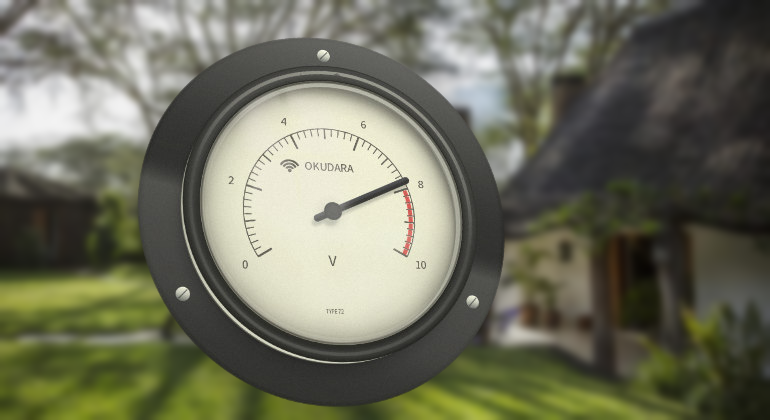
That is value=7.8 unit=V
